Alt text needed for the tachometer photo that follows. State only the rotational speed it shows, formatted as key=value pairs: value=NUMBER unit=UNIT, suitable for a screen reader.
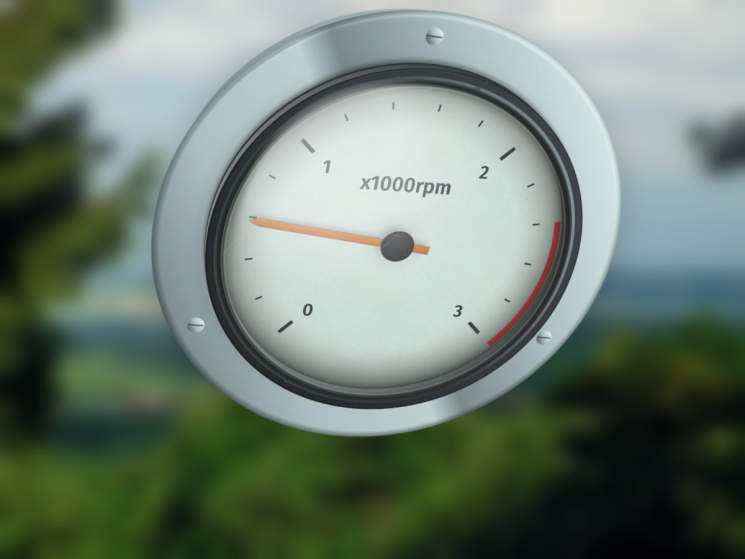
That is value=600 unit=rpm
